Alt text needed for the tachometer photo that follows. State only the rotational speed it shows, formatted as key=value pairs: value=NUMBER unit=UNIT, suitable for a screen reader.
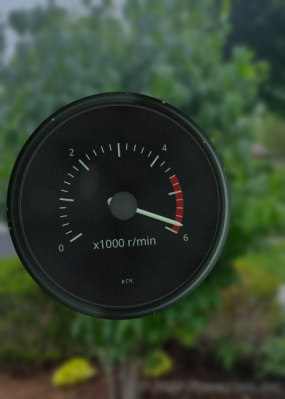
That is value=5800 unit=rpm
